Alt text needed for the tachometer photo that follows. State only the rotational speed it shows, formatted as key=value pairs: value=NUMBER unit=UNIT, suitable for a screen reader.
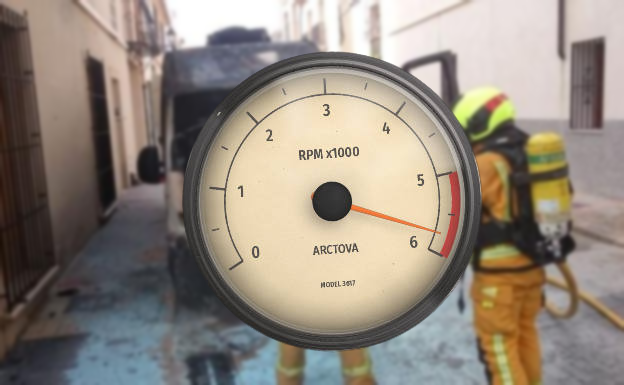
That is value=5750 unit=rpm
